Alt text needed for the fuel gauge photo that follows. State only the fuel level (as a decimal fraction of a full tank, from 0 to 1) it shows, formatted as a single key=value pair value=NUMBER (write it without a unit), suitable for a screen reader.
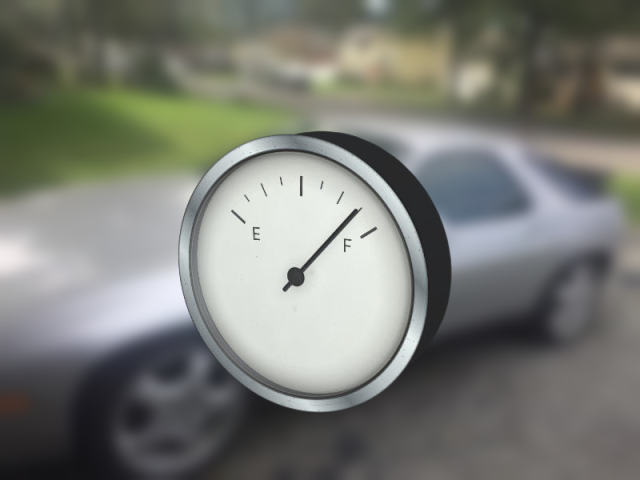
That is value=0.875
